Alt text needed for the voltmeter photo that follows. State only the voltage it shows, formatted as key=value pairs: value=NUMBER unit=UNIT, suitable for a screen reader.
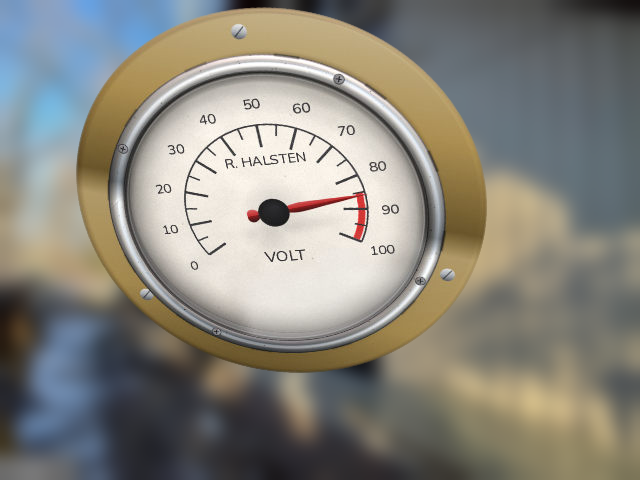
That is value=85 unit=V
